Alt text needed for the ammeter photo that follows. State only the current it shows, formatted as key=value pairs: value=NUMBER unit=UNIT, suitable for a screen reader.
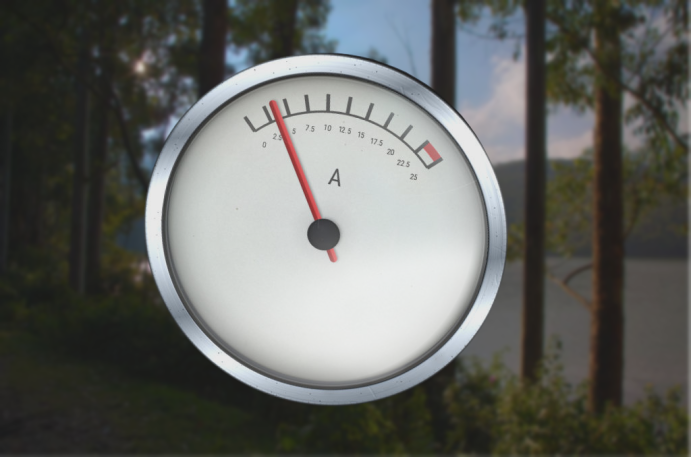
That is value=3.75 unit=A
